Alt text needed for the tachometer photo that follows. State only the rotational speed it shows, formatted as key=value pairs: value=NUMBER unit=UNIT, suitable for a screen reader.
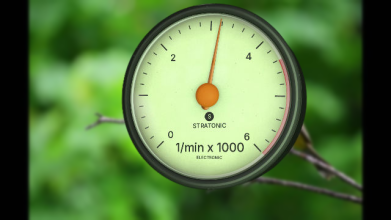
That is value=3200 unit=rpm
